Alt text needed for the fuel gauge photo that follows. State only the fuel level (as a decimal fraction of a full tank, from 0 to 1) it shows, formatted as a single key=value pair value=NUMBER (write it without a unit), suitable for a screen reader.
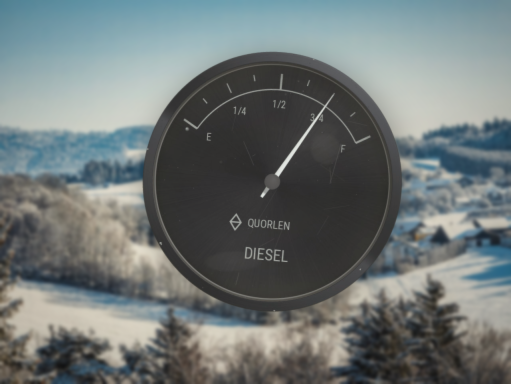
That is value=0.75
